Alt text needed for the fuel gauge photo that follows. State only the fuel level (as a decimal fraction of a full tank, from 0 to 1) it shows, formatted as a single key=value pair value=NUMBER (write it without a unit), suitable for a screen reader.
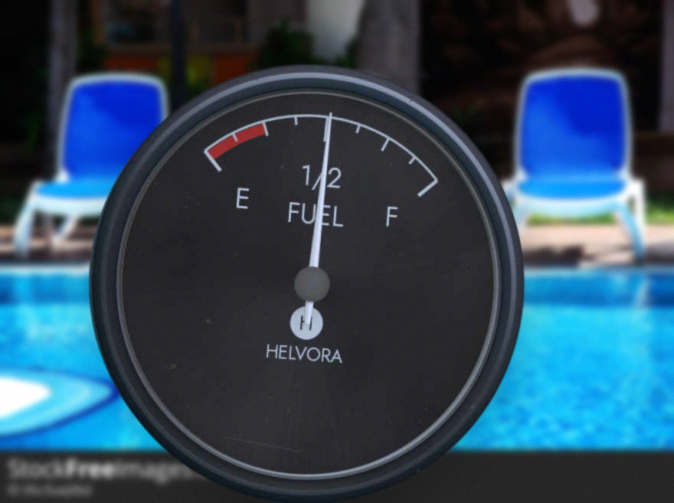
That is value=0.5
